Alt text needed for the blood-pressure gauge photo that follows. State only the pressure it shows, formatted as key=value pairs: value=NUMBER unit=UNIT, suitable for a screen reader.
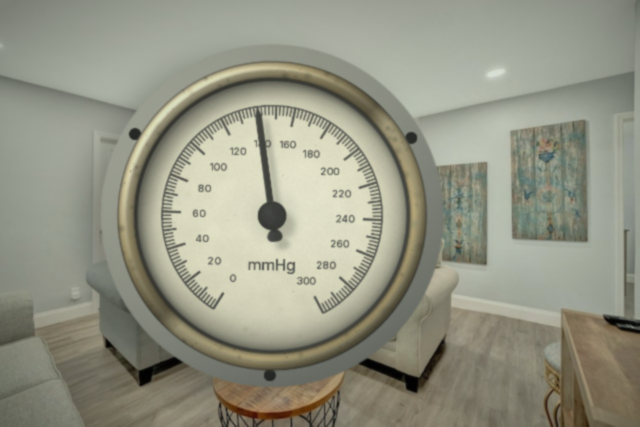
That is value=140 unit=mmHg
